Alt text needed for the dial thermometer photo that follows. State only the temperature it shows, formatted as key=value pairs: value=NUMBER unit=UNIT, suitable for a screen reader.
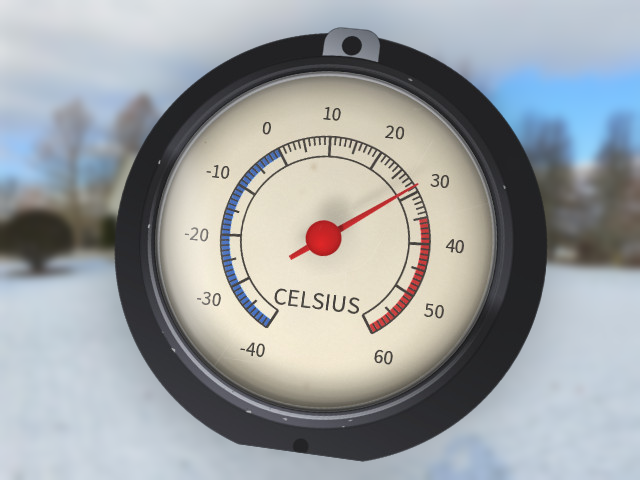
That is value=29 unit=°C
